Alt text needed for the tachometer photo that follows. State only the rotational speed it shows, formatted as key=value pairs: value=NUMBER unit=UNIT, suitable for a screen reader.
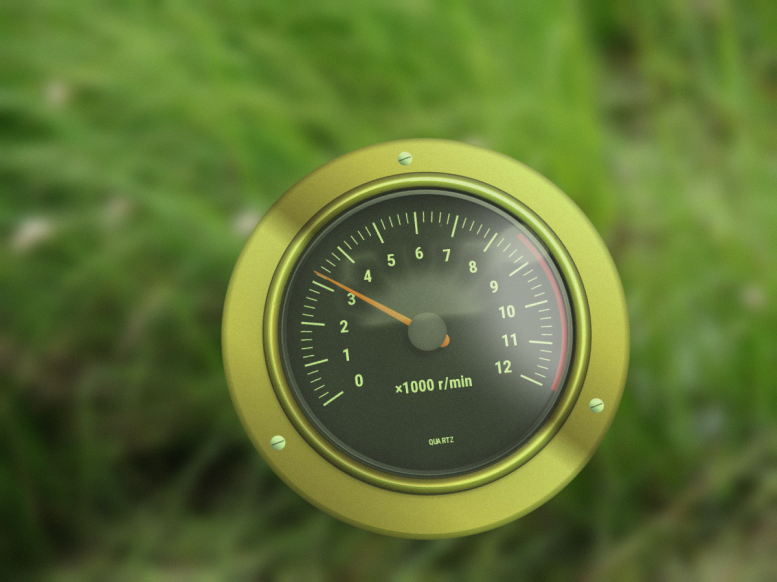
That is value=3200 unit=rpm
